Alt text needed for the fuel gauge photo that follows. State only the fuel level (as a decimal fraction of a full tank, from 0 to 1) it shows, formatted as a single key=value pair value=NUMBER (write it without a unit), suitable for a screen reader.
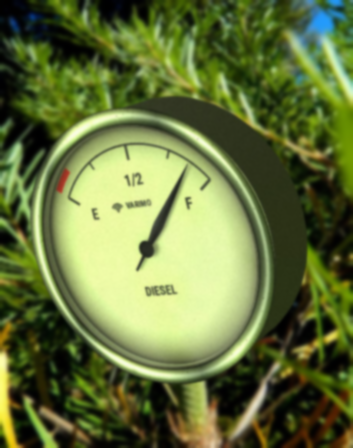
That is value=0.875
